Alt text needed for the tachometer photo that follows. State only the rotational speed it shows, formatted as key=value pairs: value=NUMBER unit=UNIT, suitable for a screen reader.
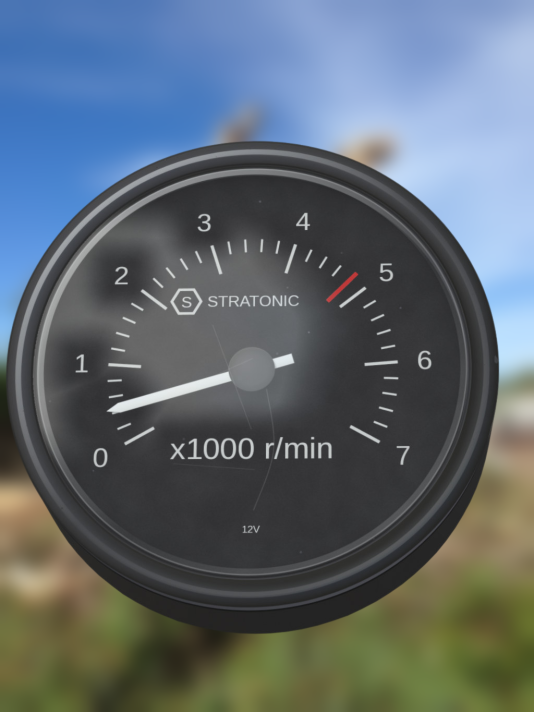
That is value=400 unit=rpm
